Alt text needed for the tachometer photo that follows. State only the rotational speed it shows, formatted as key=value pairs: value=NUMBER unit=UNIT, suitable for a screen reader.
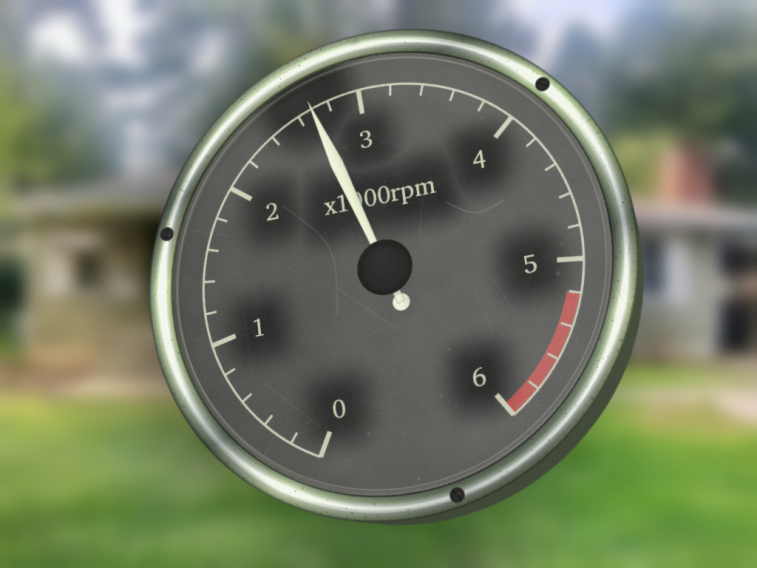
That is value=2700 unit=rpm
